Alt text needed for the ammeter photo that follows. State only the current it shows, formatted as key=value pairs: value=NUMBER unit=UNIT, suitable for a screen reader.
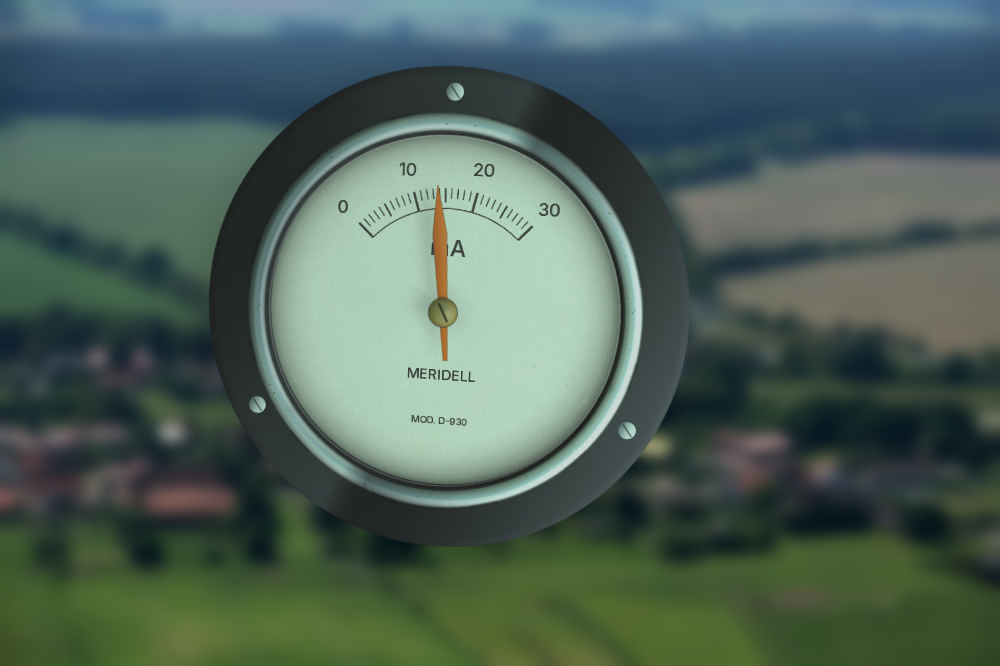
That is value=14 unit=mA
